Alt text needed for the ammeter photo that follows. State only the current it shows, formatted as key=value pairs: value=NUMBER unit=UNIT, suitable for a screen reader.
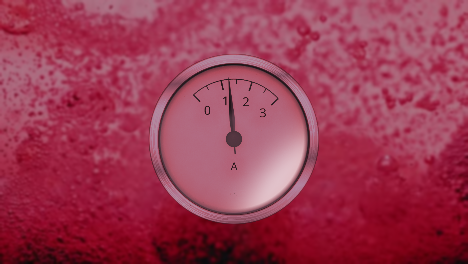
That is value=1.25 unit=A
